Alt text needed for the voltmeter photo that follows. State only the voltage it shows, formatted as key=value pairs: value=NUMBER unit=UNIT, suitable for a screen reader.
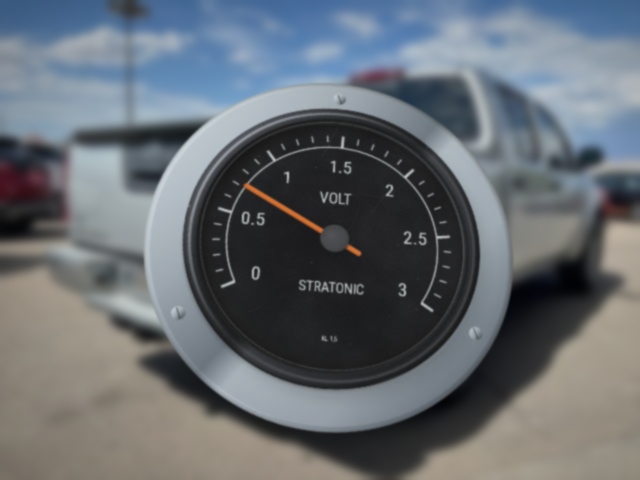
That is value=0.7 unit=V
